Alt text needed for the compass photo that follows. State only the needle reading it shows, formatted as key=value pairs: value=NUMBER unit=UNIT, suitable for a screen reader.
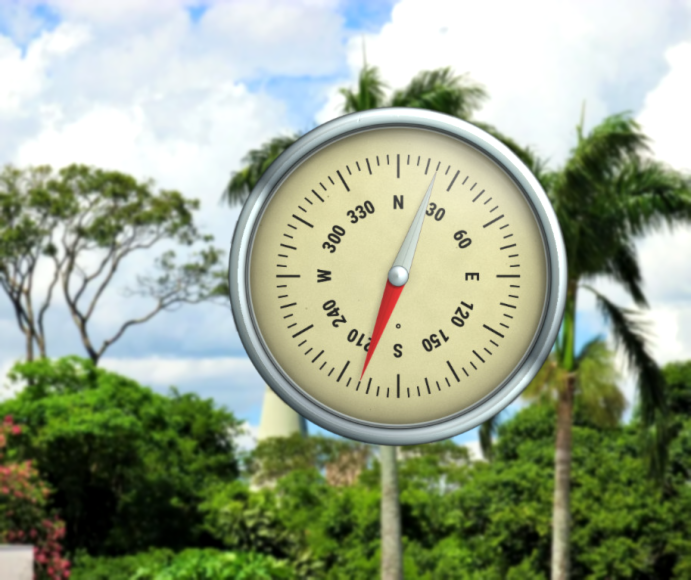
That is value=200 unit=°
